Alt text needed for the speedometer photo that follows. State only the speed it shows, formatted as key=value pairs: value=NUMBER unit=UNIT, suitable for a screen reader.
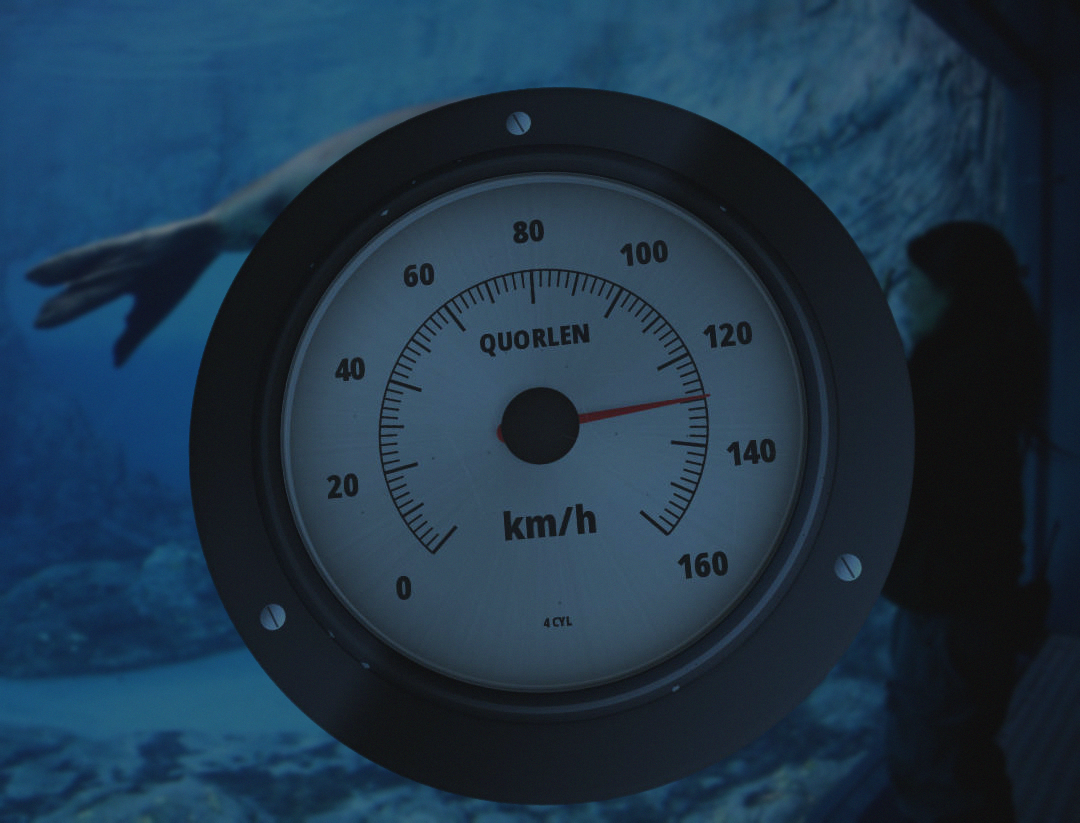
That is value=130 unit=km/h
